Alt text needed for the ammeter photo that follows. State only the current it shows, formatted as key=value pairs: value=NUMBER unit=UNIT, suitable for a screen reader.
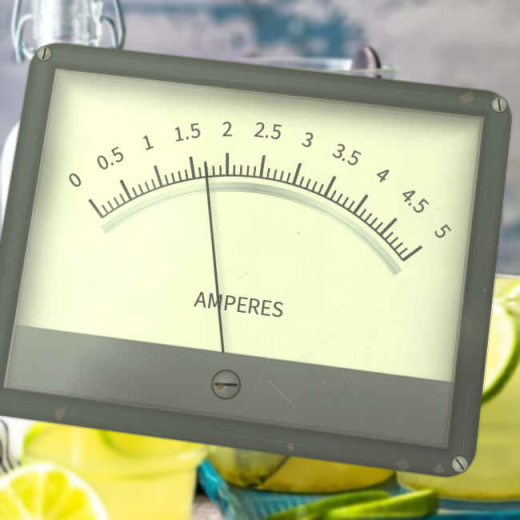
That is value=1.7 unit=A
